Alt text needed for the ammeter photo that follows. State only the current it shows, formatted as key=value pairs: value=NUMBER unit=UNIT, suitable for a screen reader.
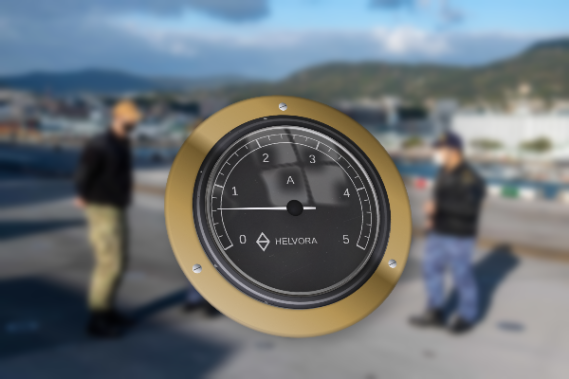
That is value=0.6 unit=A
